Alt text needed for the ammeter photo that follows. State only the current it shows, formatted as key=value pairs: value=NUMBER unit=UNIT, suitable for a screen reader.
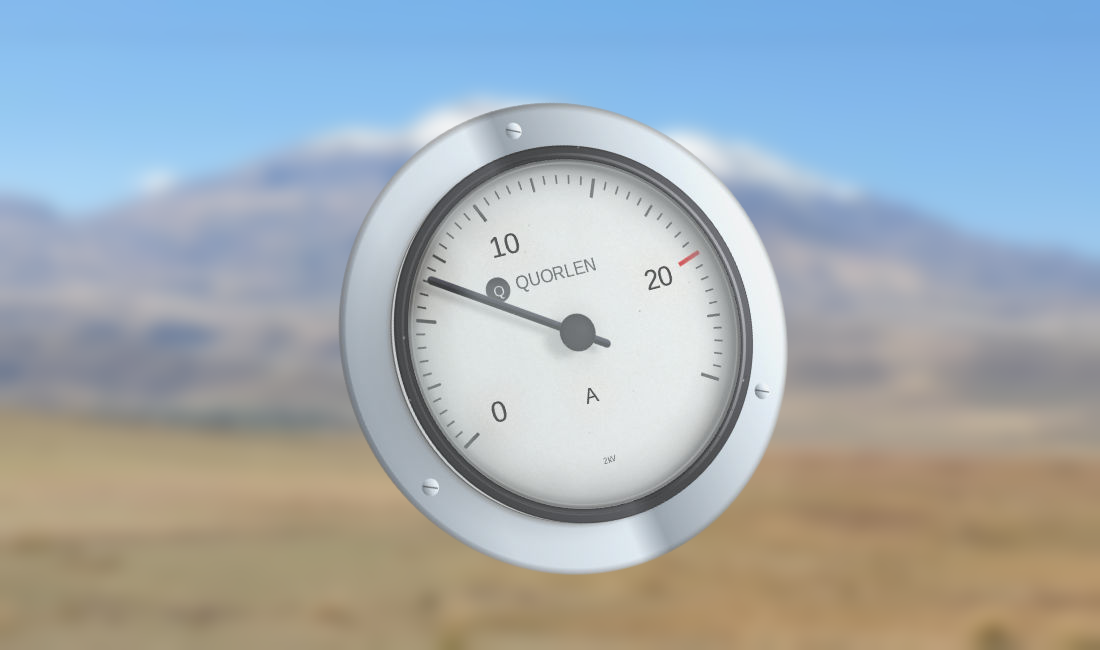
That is value=6.5 unit=A
